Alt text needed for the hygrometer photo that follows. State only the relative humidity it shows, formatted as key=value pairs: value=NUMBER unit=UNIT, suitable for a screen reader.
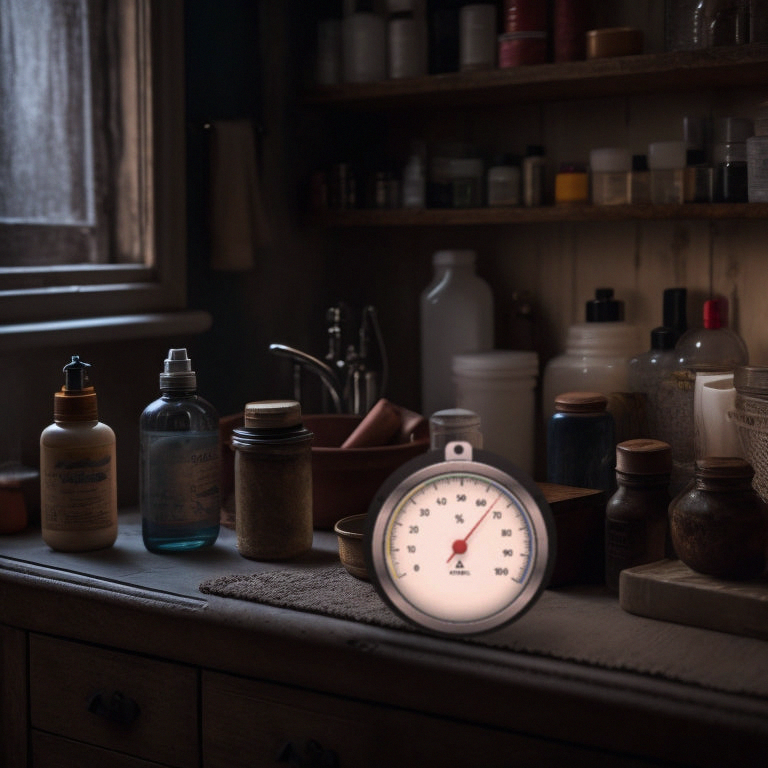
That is value=65 unit=%
